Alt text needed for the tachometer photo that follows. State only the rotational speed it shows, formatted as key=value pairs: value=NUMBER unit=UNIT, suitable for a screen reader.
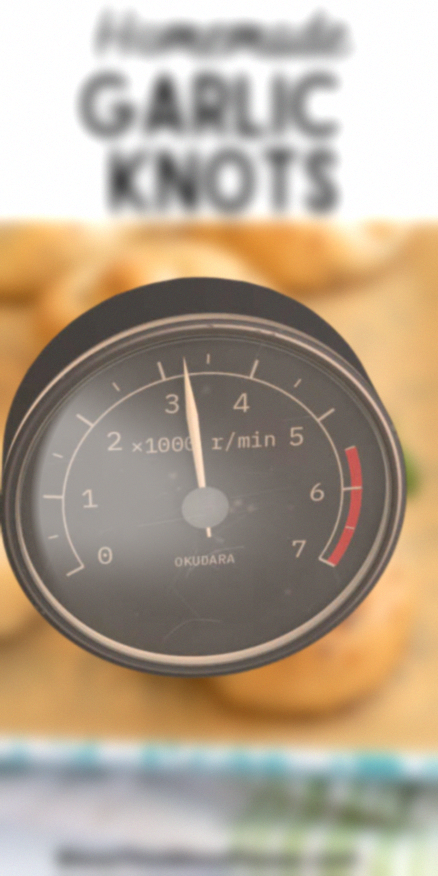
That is value=3250 unit=rpm
